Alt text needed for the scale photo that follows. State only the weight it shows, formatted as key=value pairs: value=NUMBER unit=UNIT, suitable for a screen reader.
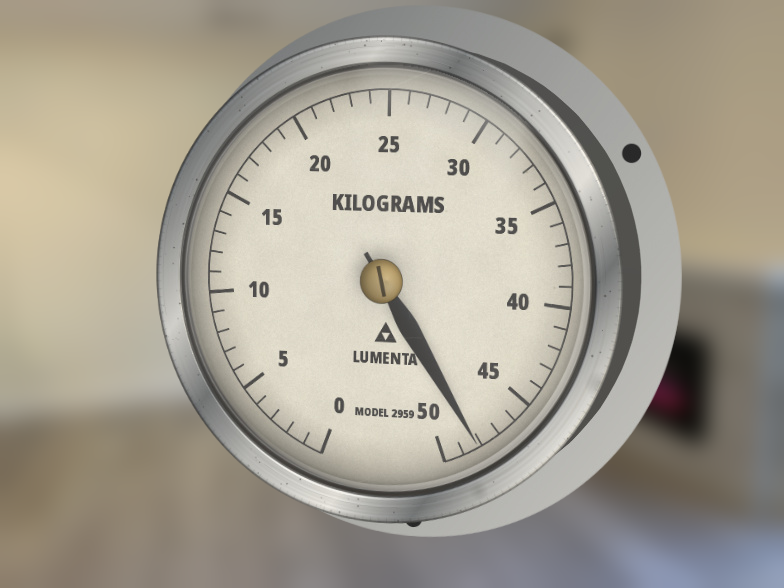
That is value=48 unit=kg
